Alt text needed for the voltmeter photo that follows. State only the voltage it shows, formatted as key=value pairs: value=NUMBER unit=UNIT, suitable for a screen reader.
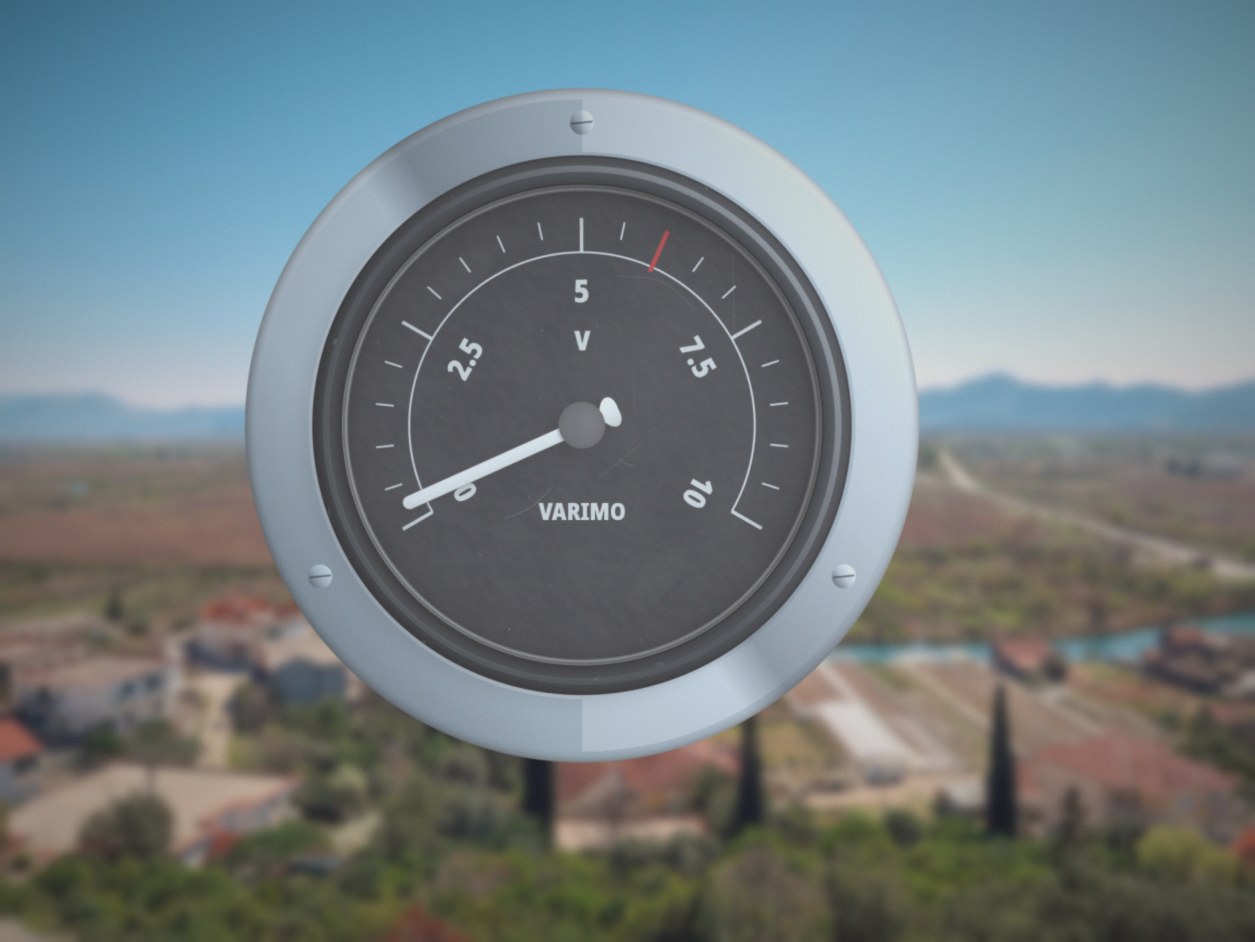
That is value=0.25 unit=V
